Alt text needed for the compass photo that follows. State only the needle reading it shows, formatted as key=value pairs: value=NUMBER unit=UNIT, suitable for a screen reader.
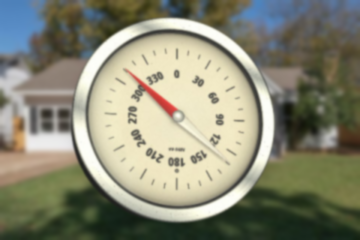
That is value=310 unit=°
